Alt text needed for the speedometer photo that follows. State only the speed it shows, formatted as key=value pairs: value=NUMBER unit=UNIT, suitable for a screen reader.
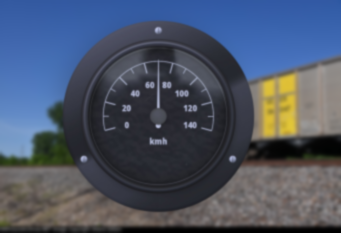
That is value=70 unit=km/h
